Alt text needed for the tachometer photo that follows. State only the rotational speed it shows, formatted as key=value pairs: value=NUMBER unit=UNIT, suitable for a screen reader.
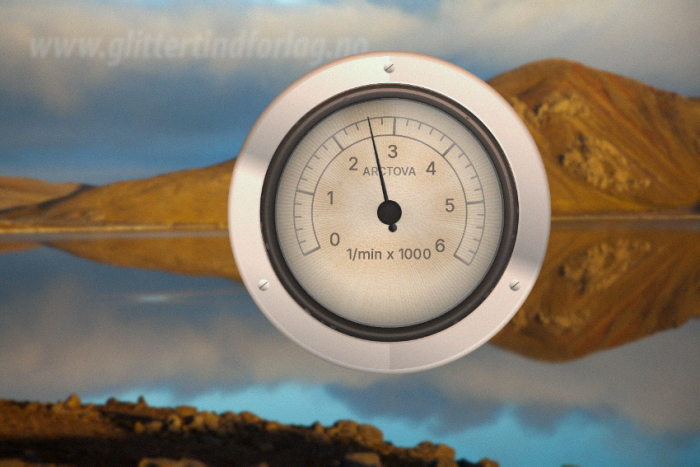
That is value=2600 unit=rpm
